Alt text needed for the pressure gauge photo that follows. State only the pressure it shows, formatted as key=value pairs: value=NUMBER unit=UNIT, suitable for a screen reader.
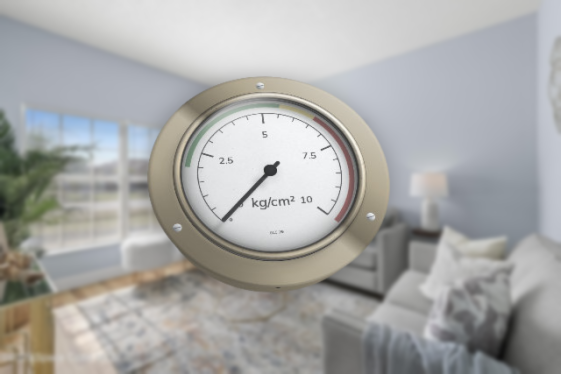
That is value=0 unit=kg/cm²
